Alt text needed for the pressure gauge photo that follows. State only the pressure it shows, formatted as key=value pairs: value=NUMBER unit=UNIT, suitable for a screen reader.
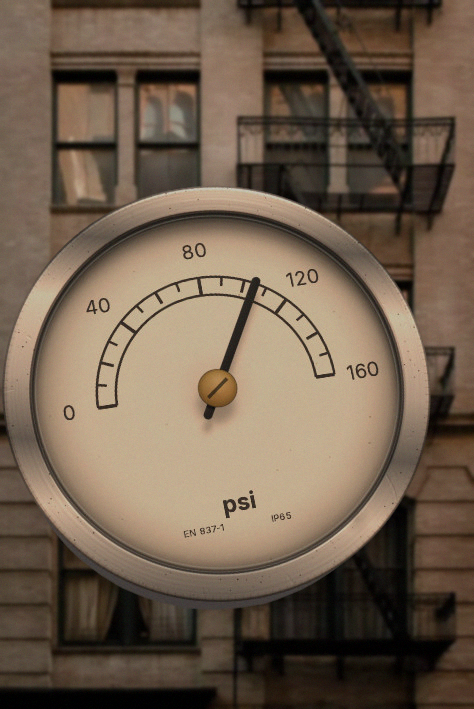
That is value=105 unit=psi
